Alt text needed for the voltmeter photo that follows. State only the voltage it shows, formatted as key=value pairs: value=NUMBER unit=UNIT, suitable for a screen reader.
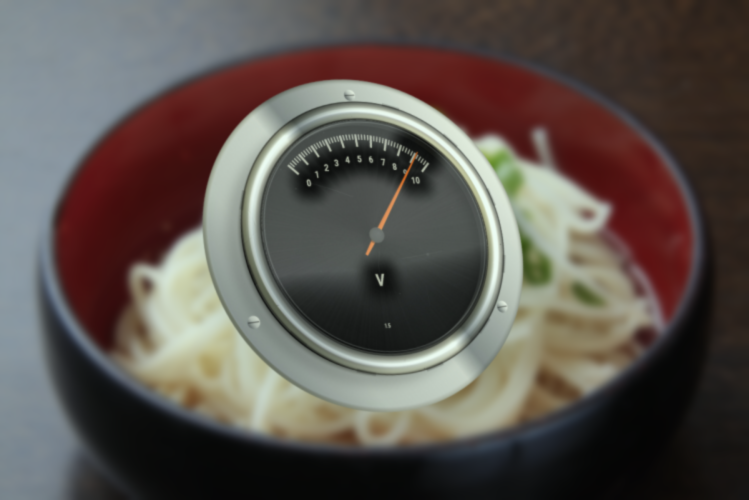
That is value=9 unit=V
